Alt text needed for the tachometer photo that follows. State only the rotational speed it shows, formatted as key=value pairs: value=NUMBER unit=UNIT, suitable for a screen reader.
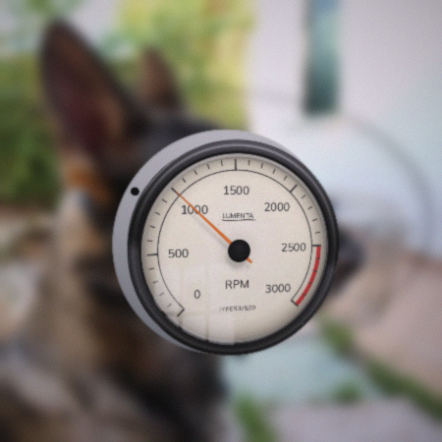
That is value=1000 unit=rpm
